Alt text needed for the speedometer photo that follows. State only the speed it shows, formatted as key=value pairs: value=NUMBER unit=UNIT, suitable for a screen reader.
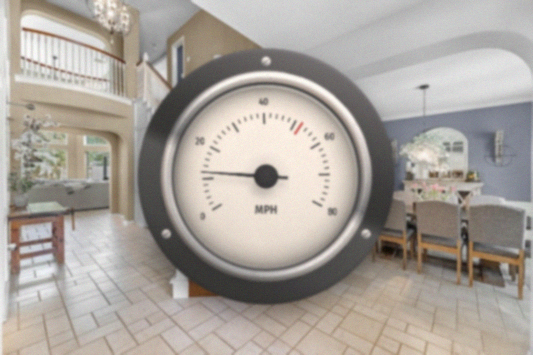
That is value=12 unit=mph
